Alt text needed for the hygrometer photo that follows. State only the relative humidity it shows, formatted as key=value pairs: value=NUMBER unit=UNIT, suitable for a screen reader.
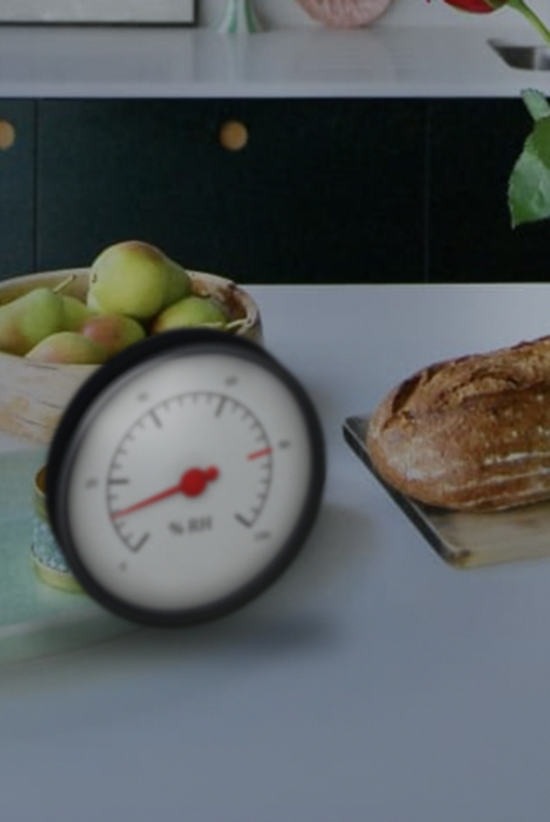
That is value=12 unit=%
